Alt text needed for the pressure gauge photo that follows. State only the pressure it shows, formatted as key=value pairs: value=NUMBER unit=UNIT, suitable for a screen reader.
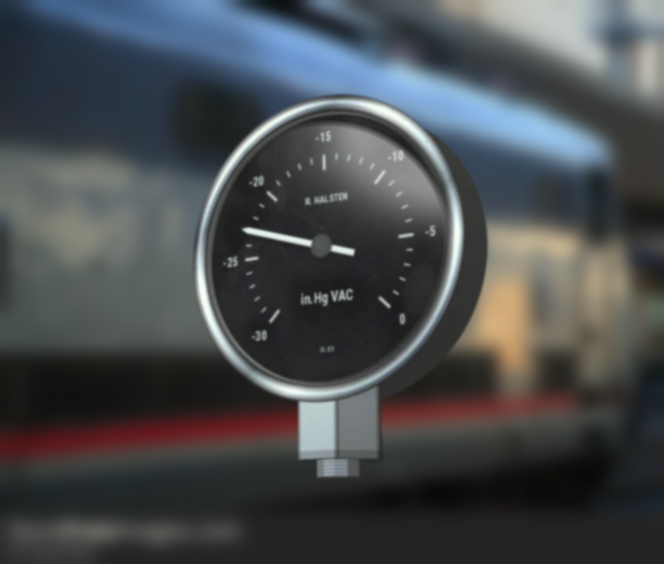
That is value=-23 unit=inHg
